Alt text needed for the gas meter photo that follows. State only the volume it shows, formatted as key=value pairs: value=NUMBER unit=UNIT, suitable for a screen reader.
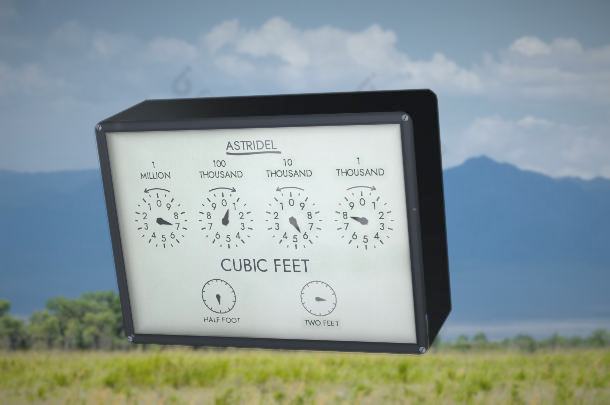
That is value=705800 unit=ft³
